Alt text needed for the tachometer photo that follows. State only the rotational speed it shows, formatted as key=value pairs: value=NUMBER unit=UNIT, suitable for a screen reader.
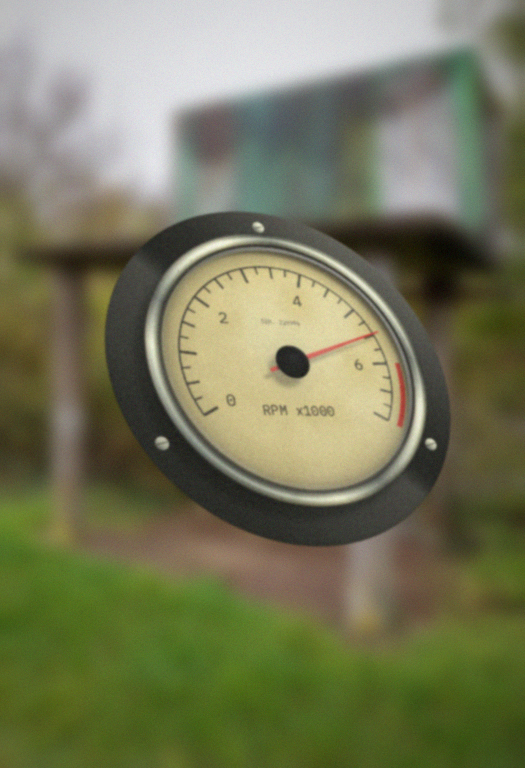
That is value=5500 unit=rpm
